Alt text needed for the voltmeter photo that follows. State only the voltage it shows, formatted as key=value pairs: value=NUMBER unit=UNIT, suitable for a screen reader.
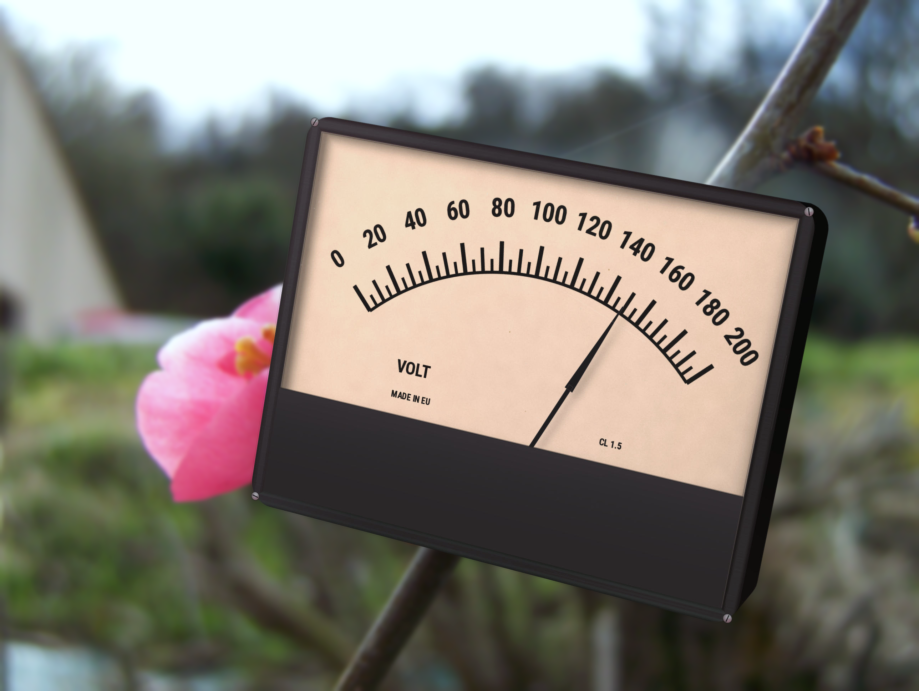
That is value=150 unit=V
